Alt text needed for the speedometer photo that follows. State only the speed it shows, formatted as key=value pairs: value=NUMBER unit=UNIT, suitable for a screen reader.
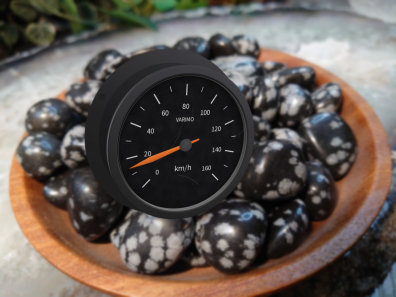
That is value=15 unit=km/h
